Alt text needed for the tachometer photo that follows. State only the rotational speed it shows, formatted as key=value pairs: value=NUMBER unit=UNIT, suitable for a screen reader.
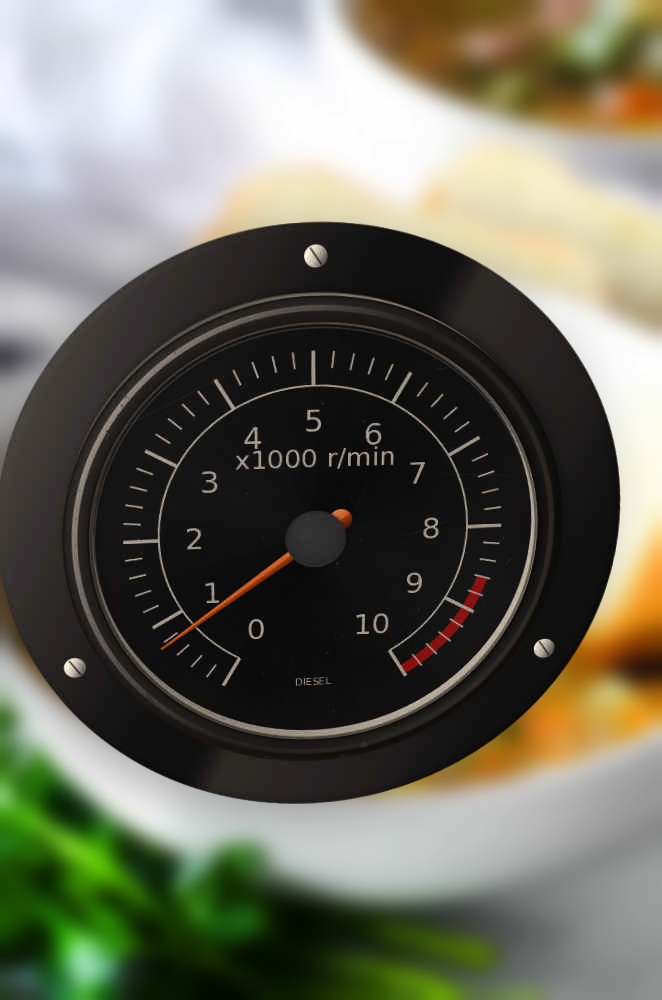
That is value=800 unit=rpm
